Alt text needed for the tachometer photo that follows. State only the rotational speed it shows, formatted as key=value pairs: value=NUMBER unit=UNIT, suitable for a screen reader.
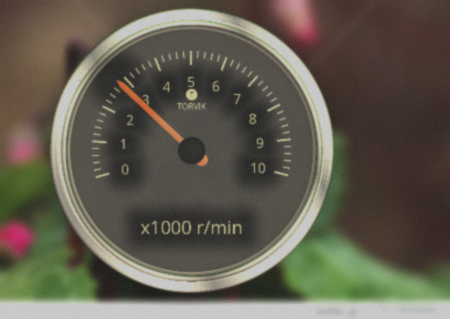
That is value=2800 unit=rpm
